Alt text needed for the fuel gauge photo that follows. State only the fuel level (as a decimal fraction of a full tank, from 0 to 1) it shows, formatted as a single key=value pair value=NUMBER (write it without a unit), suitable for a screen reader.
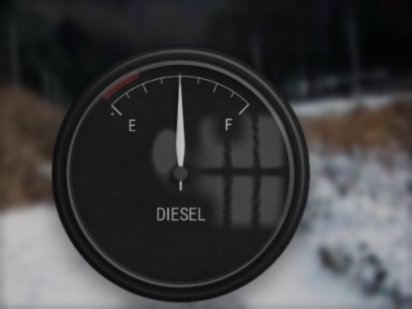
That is value=0.5
